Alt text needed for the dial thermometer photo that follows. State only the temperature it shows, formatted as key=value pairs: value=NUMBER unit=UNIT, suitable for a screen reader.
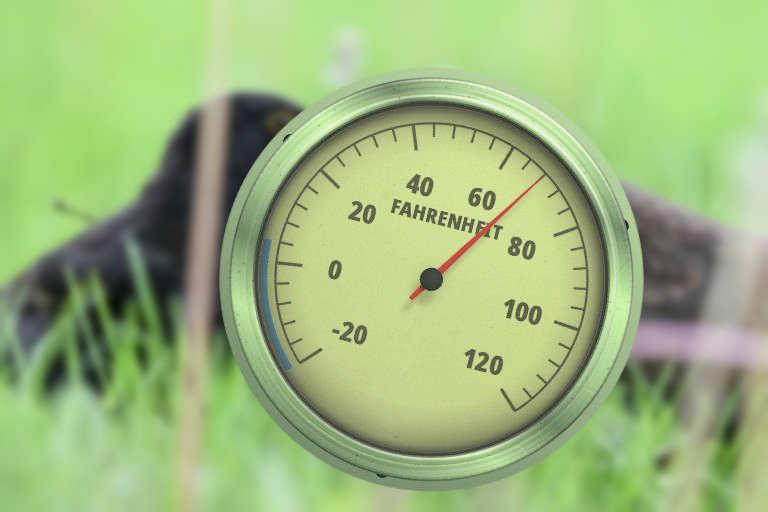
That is value=68 unit=°F
